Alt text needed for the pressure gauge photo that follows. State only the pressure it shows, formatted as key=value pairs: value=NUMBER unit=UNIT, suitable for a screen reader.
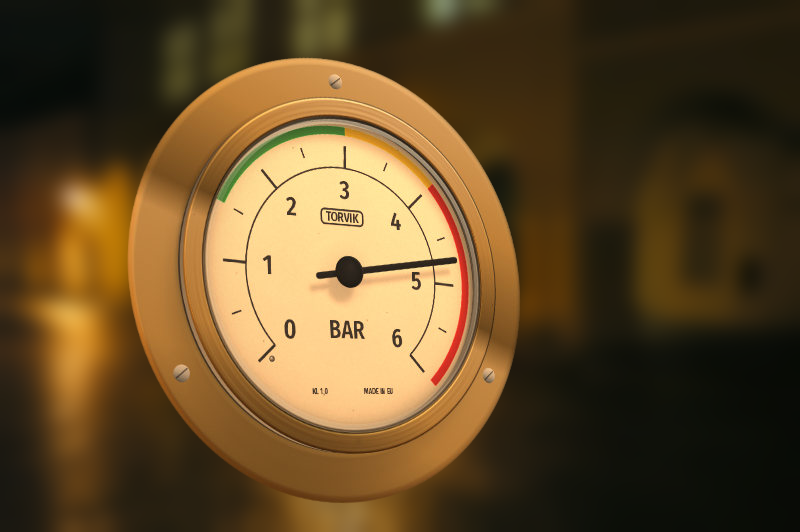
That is value=4.75 unit=bar
